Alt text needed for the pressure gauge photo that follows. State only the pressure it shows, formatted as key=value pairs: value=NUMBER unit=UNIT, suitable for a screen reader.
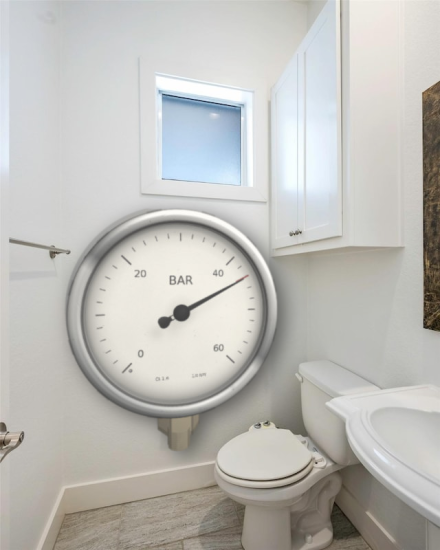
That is value=44 unit=bar
